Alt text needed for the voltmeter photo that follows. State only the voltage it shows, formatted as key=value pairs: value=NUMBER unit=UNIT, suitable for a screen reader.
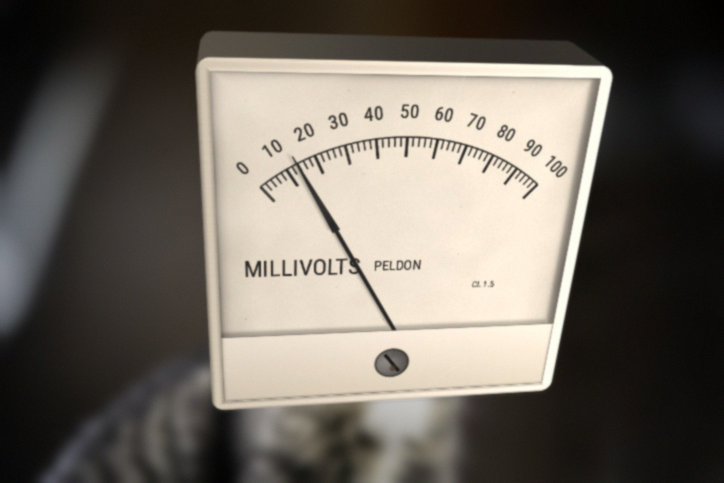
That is value=14 unit=mV
